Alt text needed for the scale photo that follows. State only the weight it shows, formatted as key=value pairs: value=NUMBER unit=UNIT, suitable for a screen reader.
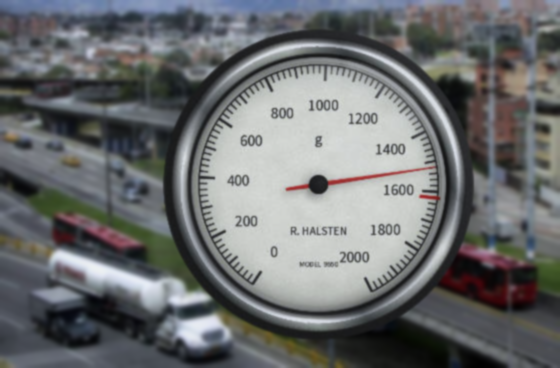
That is value=1520 unit=g
